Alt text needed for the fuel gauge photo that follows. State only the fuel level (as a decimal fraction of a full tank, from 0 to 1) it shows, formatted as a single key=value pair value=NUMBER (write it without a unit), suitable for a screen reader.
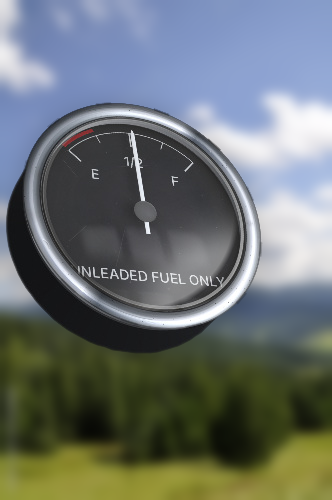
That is value=0.5
